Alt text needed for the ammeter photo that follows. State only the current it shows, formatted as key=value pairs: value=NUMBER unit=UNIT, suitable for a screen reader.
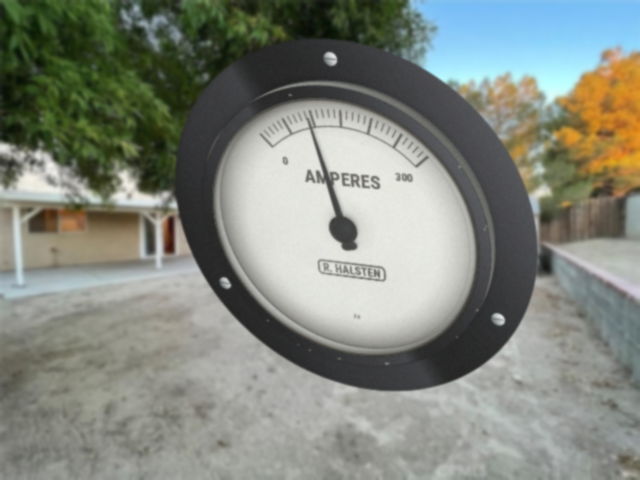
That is value=100 unit=A
